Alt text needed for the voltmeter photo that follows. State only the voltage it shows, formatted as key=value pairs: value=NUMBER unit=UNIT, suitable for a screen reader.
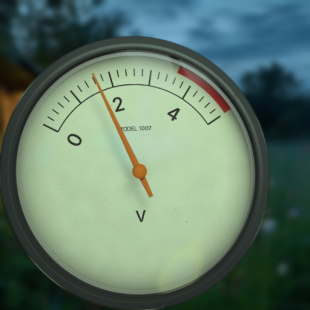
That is value=1.6 unit=V
